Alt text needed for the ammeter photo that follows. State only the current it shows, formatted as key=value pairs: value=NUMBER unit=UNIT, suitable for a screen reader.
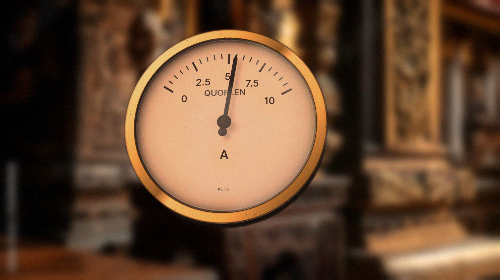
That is value=5.5 unit=A
